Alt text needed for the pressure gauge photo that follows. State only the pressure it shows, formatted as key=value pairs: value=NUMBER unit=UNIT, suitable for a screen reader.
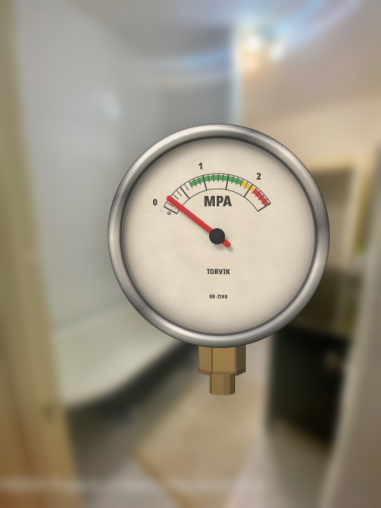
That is value=0.2 unit=MPa
